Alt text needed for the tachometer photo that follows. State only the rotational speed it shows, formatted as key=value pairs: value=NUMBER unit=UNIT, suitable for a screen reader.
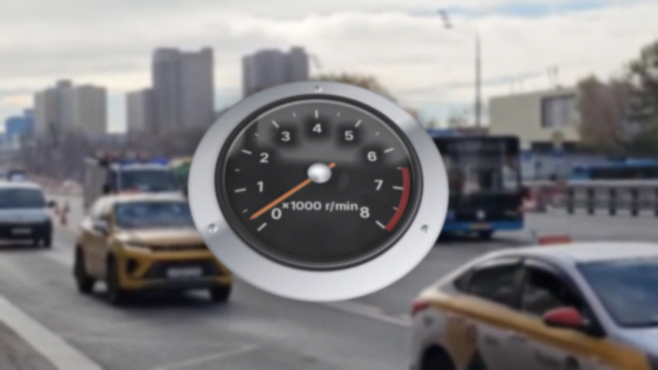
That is value=250 unit=rpm
